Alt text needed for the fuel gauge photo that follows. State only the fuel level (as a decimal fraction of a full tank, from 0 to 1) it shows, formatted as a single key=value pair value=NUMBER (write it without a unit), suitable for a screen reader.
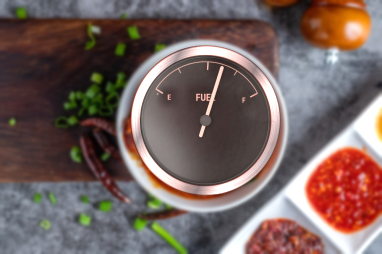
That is value=0.625
